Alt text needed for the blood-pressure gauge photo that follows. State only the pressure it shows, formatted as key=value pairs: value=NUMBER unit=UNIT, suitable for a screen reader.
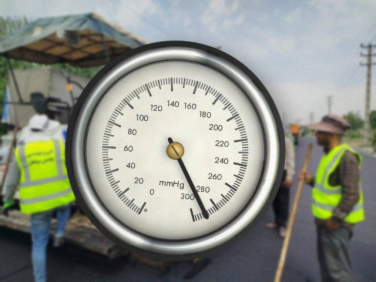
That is value=290 unit=mmHg
